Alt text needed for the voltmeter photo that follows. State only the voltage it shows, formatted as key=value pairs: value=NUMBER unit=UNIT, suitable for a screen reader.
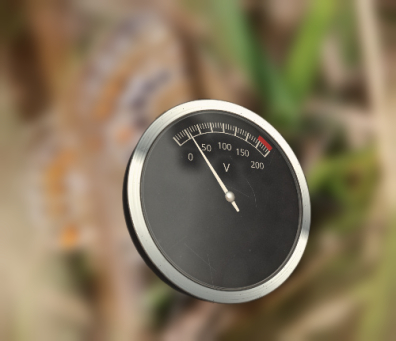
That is value=25 unit=V
